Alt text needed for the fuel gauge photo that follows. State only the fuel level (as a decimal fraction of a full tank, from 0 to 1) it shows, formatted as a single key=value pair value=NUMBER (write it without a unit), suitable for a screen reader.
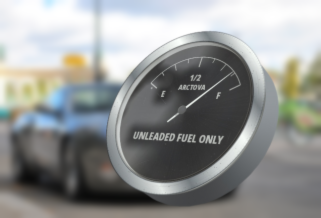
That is value=0.875
